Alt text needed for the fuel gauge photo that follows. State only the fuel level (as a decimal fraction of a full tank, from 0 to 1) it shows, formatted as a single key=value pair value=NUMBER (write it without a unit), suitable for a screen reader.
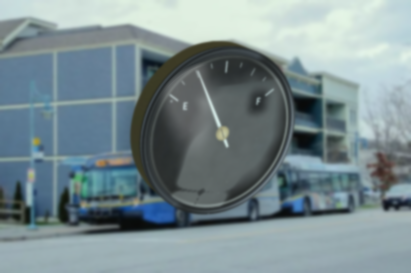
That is value=0.25
